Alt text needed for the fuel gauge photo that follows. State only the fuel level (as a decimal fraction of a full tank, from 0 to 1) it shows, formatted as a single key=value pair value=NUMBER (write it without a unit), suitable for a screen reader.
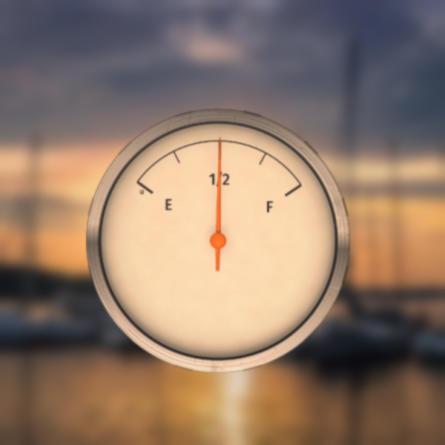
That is value=0.5
